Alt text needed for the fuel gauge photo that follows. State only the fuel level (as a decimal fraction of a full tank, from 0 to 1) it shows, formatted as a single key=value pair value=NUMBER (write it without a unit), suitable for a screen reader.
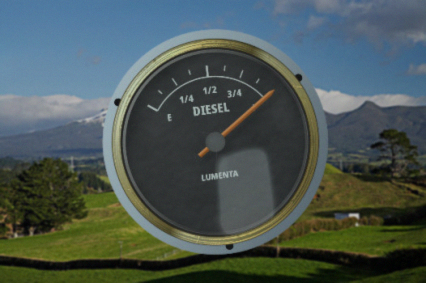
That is value=1
